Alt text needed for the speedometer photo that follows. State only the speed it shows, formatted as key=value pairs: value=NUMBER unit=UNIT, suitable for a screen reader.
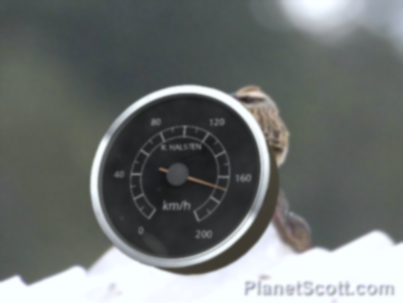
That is value=170 unit=km/h
